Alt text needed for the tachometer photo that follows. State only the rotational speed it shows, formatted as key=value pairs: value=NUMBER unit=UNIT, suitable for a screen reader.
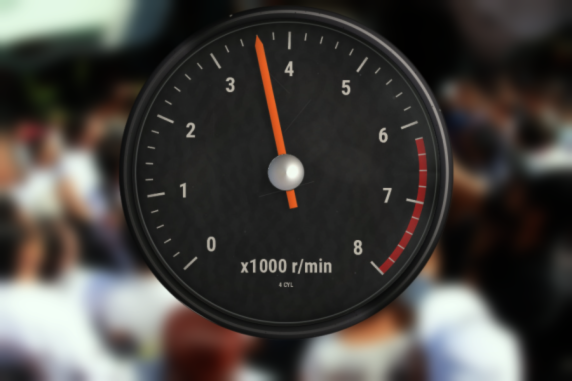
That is value=3600 unit=rpm
